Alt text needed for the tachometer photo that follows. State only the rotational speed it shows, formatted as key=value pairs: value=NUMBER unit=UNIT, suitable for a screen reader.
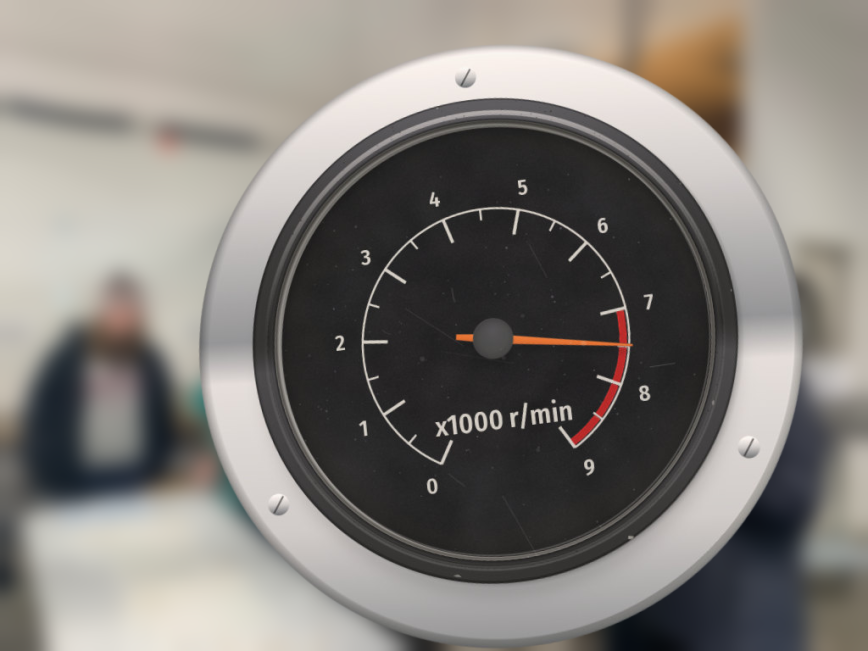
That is value=7500 unit=rpm
